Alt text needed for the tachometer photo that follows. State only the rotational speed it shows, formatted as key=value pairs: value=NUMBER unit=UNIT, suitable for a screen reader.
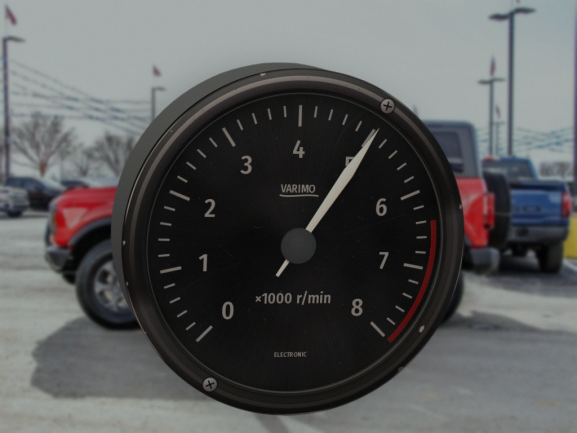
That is value=5000 unit=rpm
